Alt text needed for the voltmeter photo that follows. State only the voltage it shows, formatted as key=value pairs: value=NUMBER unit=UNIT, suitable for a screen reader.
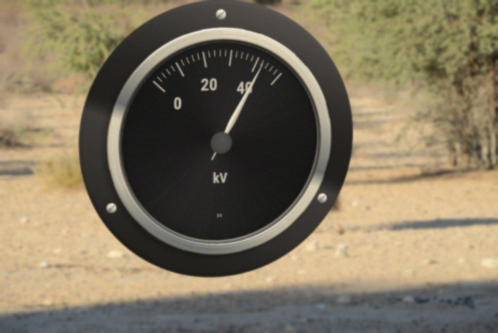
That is value=42 unit=kV
